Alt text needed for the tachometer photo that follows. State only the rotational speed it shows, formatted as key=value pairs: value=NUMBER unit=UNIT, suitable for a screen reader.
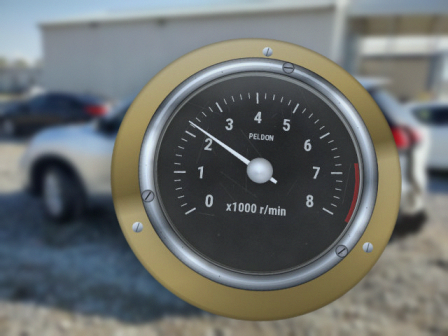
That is value=2200 unit=rpm
